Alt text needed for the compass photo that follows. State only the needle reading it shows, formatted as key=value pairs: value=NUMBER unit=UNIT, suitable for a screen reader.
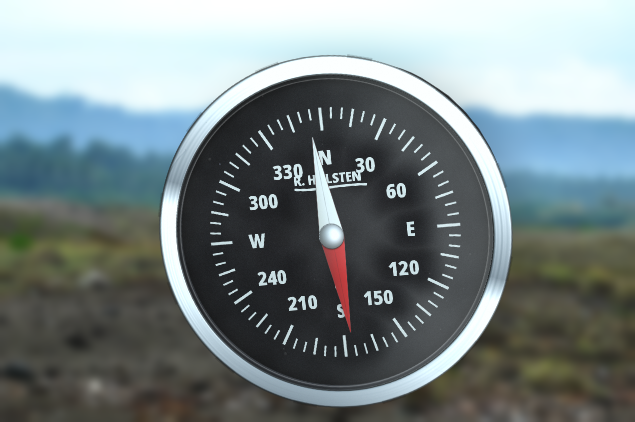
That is value=175 unit=°
